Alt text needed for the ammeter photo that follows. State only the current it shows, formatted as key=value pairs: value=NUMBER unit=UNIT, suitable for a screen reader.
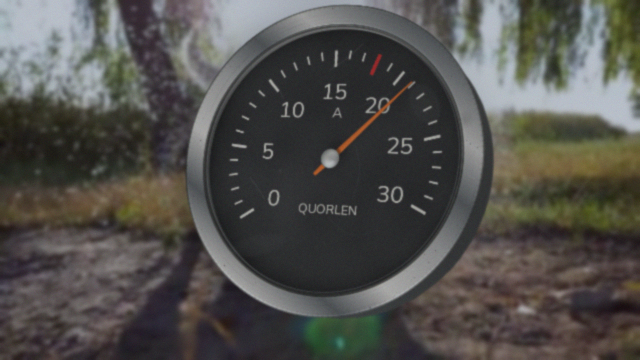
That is value=21 unit=A
